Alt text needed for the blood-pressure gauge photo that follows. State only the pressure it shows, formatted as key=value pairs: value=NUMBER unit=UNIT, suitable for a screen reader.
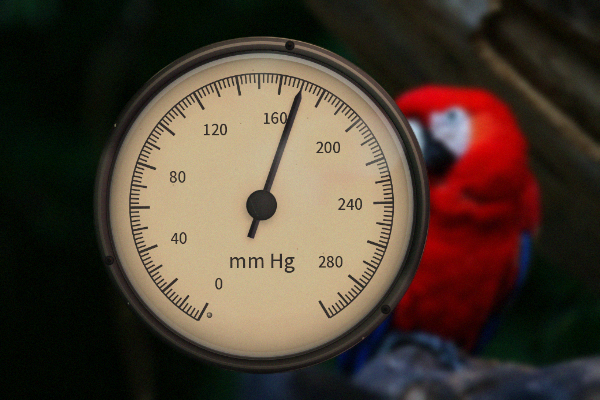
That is value=170 unit=mmHg
